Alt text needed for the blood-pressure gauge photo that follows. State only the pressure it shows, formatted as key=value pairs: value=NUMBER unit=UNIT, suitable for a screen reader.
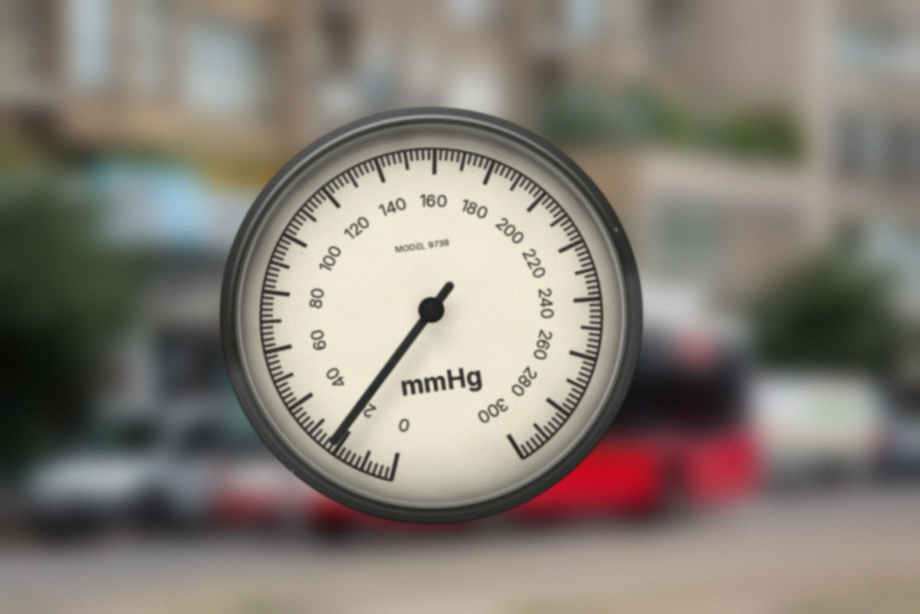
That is value=22 unit=mmHg
